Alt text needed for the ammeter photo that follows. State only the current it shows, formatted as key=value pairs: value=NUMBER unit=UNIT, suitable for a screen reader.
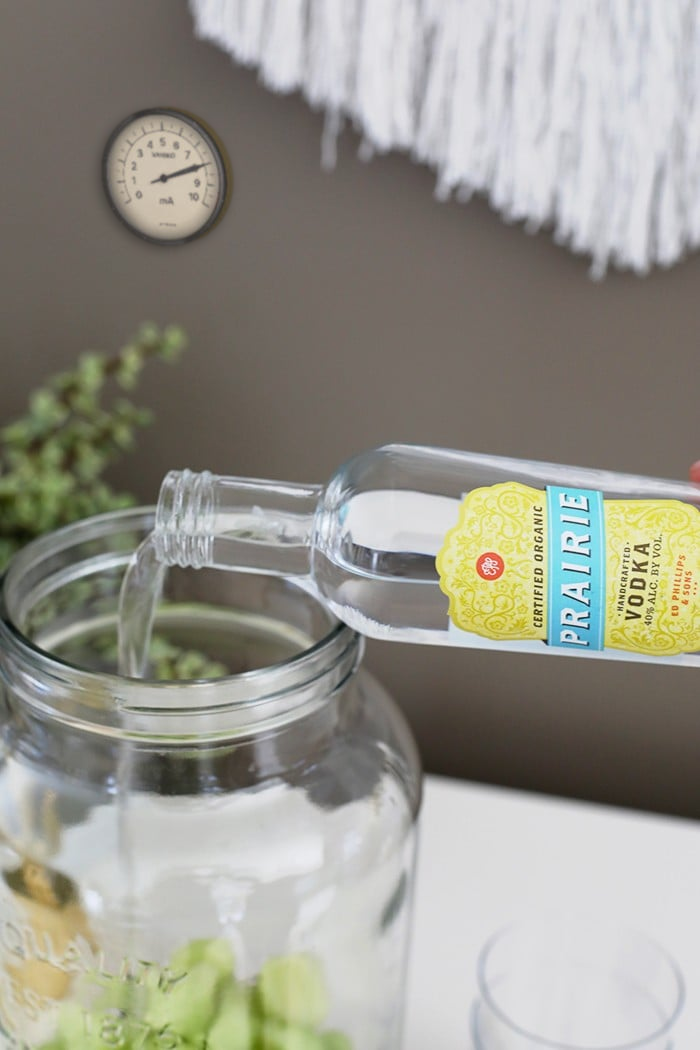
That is value=8 unit=mA
